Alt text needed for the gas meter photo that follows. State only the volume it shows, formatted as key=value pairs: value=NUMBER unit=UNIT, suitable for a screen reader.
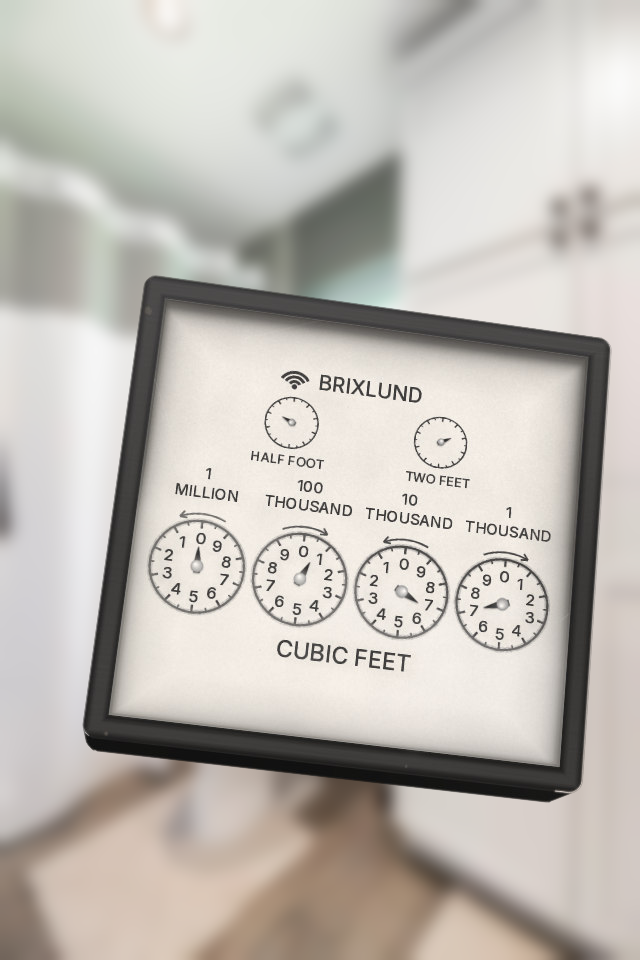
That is value=6700 unit=ft³
